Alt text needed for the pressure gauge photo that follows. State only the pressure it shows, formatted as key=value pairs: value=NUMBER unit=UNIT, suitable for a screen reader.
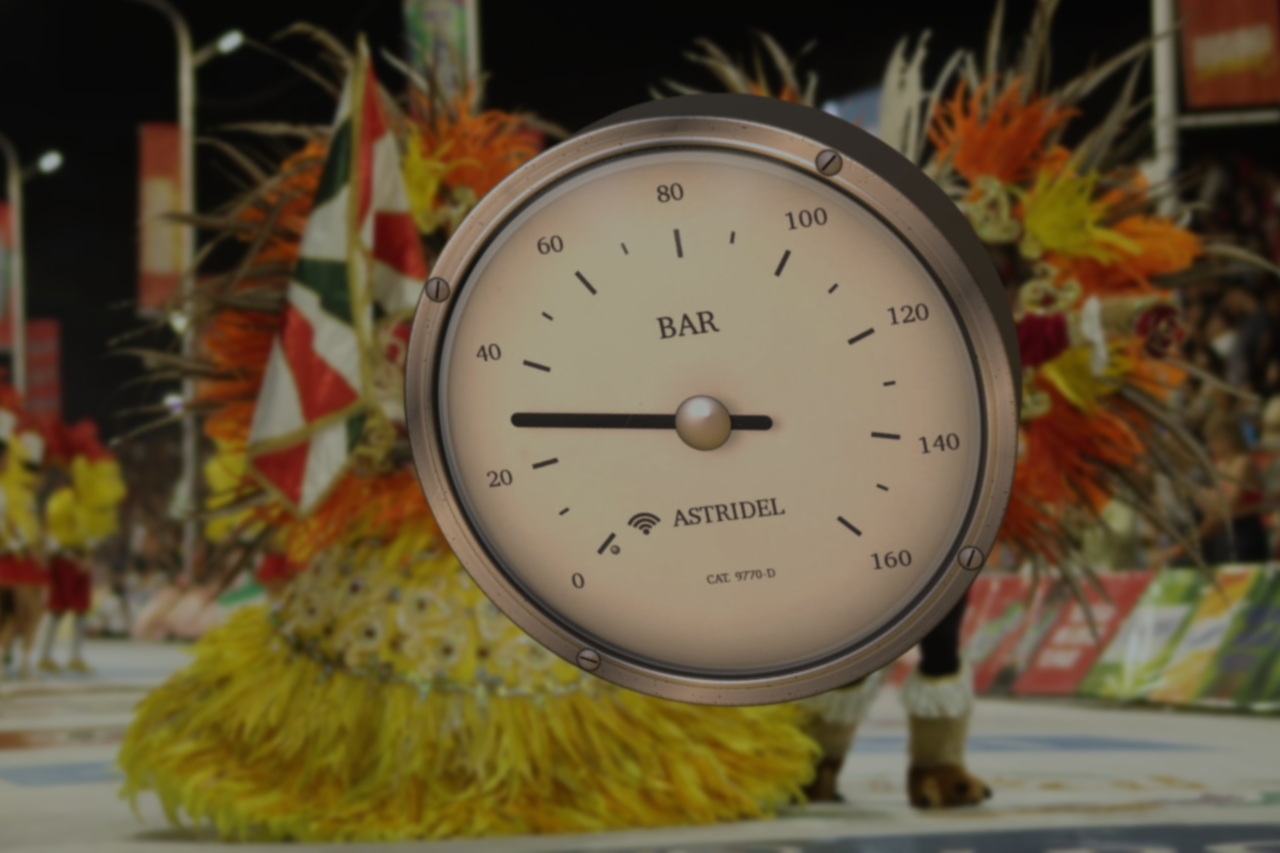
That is value=30 unit=bar
